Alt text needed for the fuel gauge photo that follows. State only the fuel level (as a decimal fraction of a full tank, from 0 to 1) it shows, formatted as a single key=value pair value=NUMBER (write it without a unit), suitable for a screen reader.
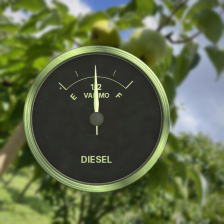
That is value=0.5
